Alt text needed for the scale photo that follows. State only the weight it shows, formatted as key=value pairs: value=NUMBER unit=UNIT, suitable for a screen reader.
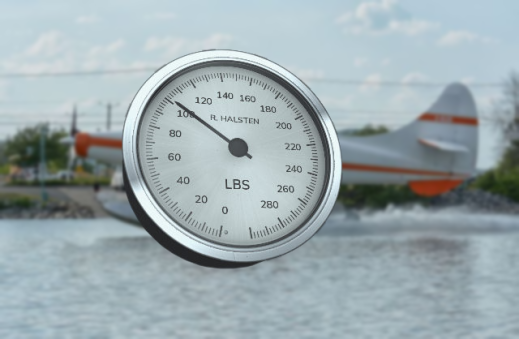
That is value=100 unit=lb
